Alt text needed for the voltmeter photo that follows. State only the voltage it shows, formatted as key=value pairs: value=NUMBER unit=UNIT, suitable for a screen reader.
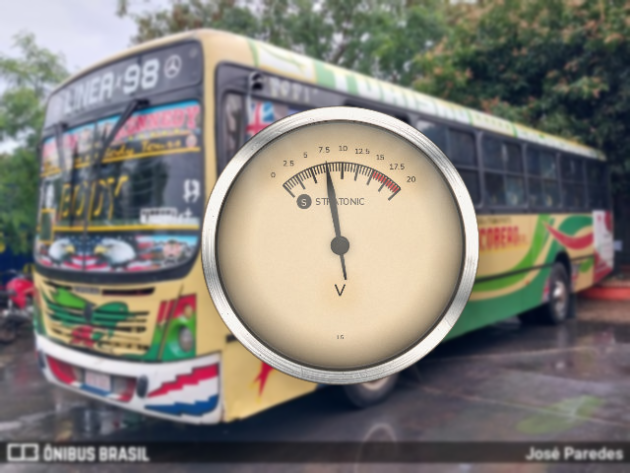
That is value=7.5 unit=V
